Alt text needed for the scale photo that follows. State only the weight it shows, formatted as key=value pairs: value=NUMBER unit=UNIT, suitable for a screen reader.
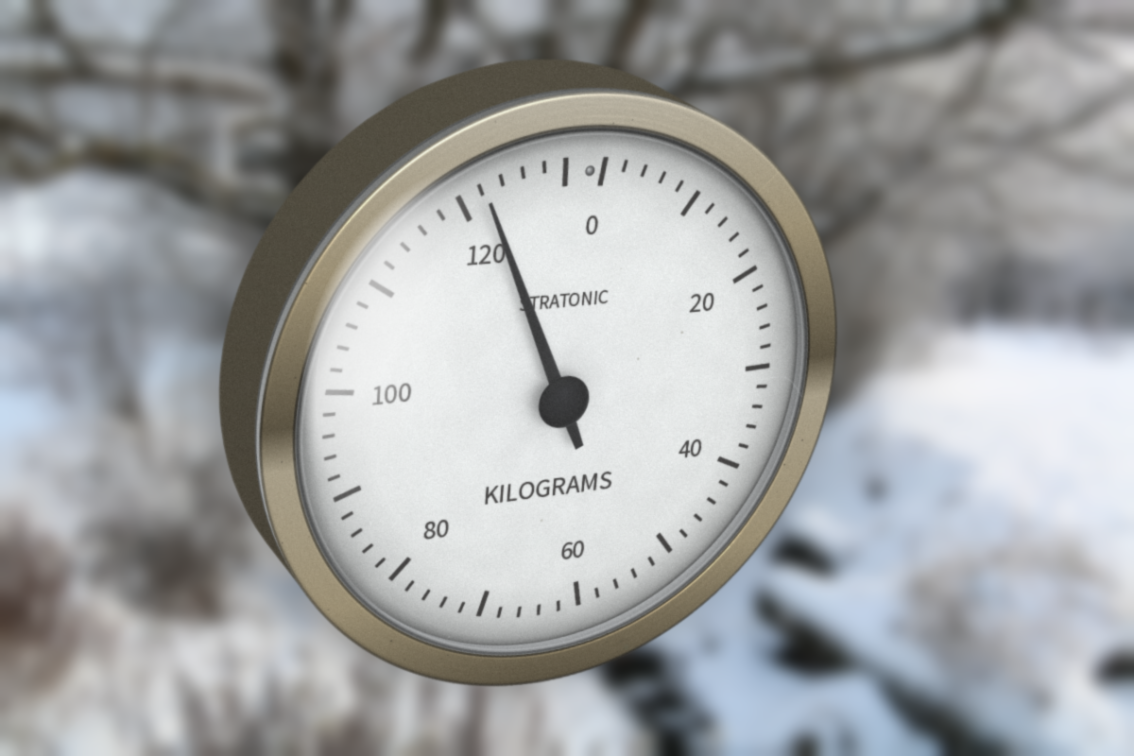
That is value=122 unit=kg
